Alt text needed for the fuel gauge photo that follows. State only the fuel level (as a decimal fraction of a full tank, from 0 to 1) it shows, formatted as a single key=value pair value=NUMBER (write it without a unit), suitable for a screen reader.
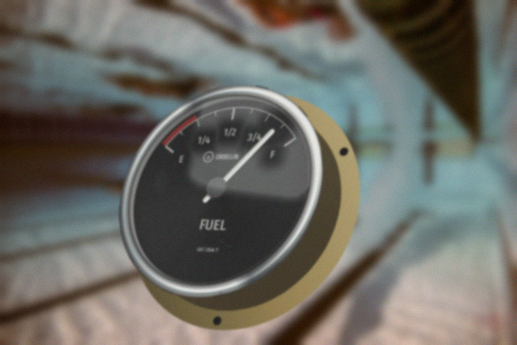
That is value=0.875
